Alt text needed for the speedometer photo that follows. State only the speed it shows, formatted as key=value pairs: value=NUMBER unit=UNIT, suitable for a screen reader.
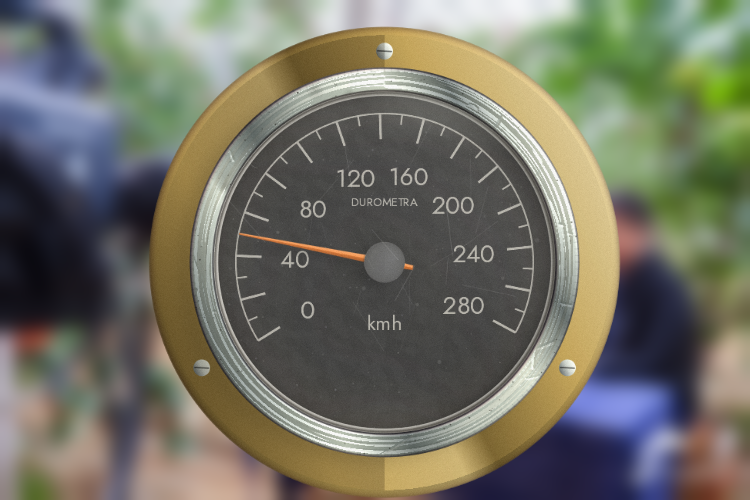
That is value=50 unit=km/h
